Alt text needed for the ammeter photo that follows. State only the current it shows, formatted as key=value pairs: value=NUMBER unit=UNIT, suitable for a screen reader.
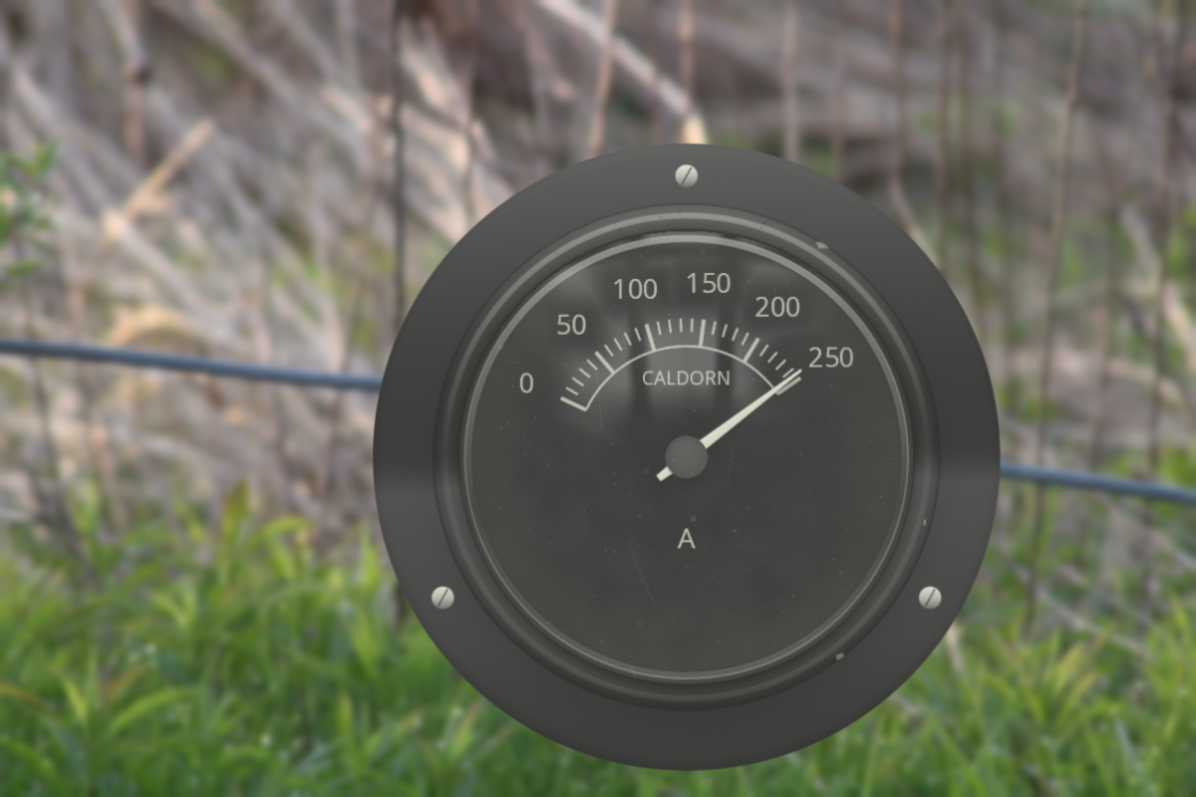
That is value=245 unit=A
